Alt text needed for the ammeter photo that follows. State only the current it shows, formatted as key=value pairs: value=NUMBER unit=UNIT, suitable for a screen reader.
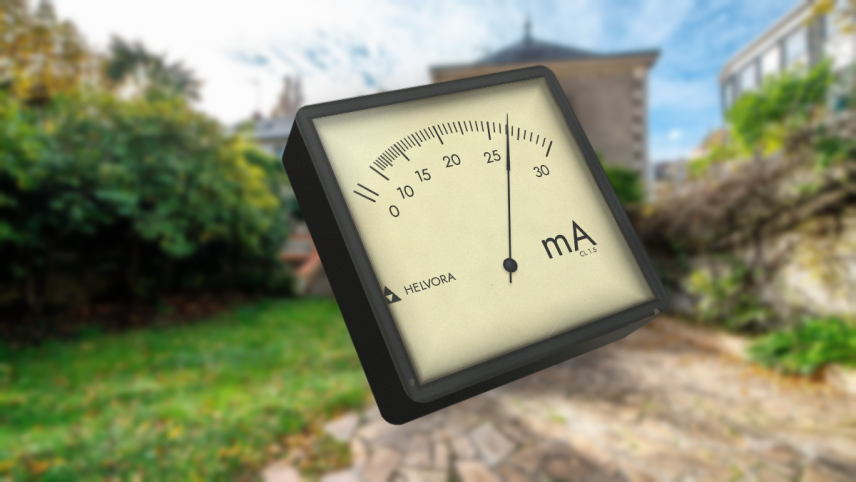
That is value=26.5 unit=mA
